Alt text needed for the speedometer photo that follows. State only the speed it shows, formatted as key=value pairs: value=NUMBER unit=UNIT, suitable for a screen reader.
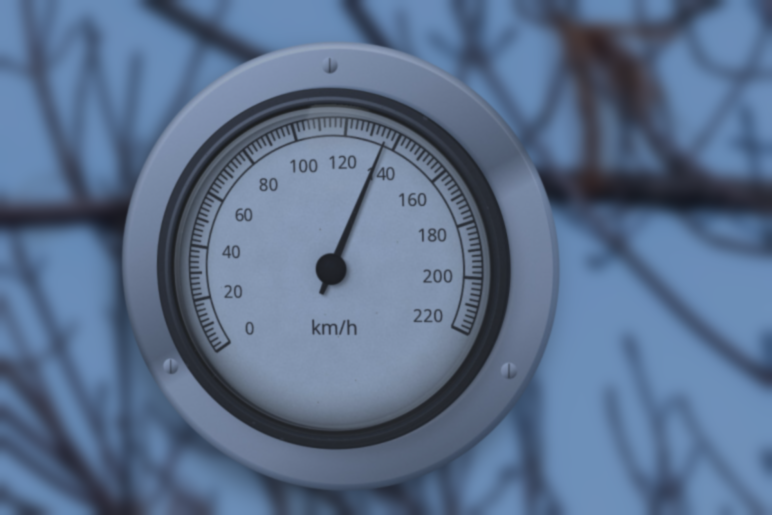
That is value=136 unit=km/h
